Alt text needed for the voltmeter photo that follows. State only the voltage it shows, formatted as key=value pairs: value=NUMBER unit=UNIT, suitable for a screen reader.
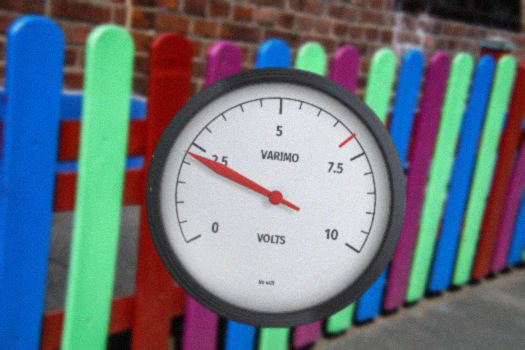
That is value=2.25 unit=V
